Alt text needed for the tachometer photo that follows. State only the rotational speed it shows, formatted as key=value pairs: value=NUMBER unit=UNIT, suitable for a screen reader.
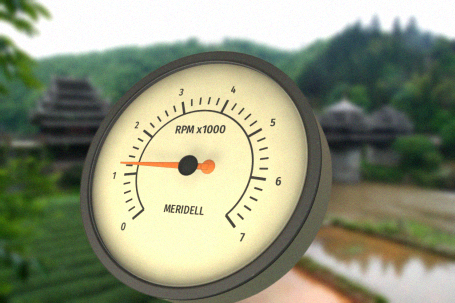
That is value=1200 unit=rpm
